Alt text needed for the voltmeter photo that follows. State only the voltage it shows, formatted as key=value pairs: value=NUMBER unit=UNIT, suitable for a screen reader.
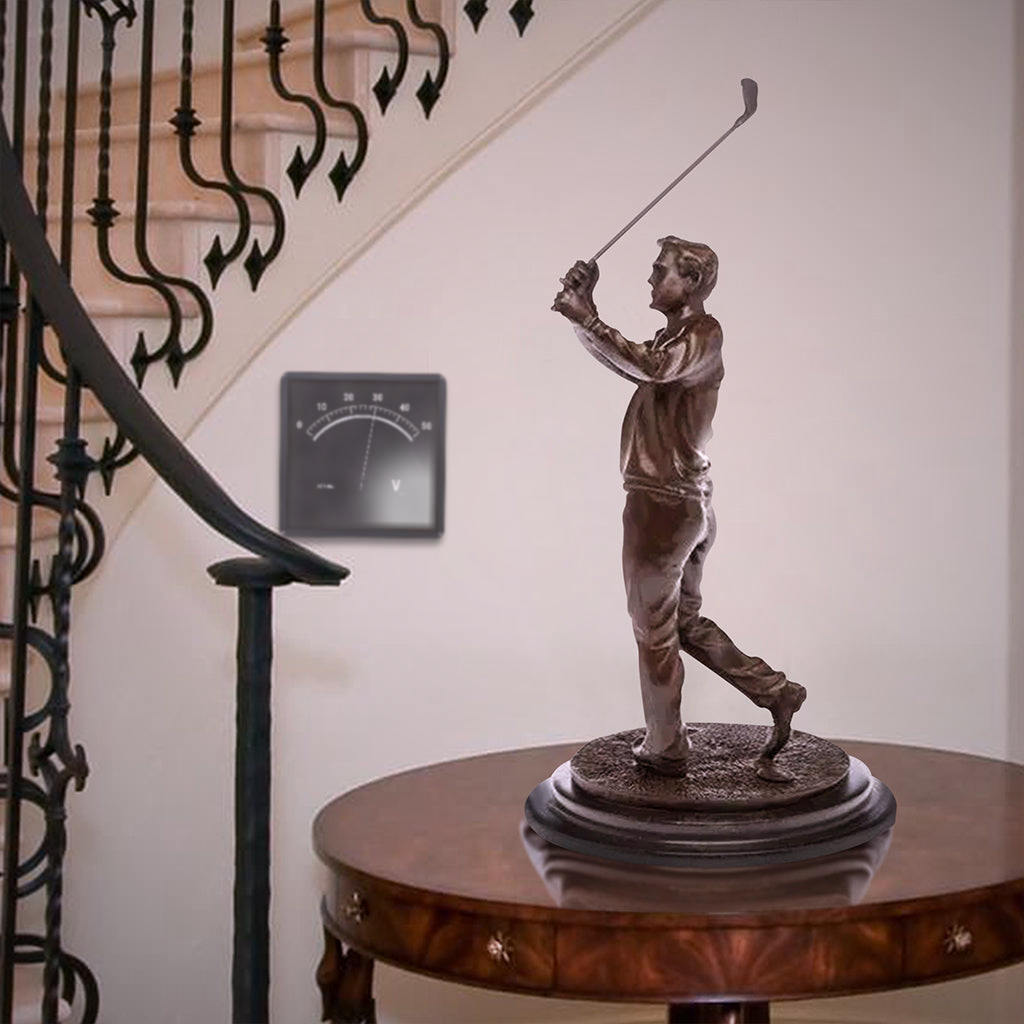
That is value=30 unit=V
